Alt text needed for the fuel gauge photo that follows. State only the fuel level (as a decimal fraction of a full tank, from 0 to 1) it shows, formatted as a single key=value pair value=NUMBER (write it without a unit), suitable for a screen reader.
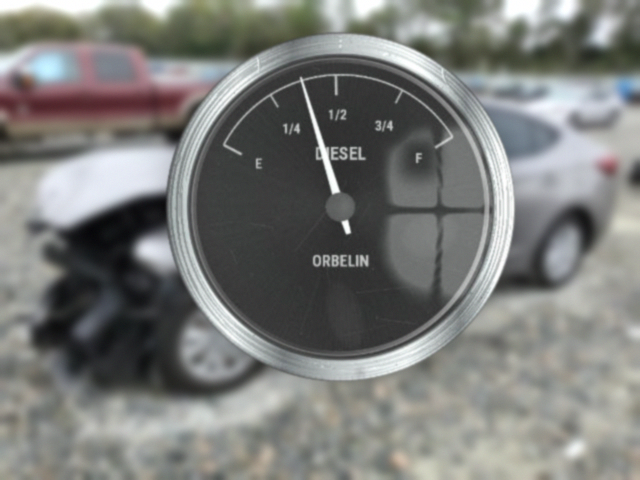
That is value=0.375
